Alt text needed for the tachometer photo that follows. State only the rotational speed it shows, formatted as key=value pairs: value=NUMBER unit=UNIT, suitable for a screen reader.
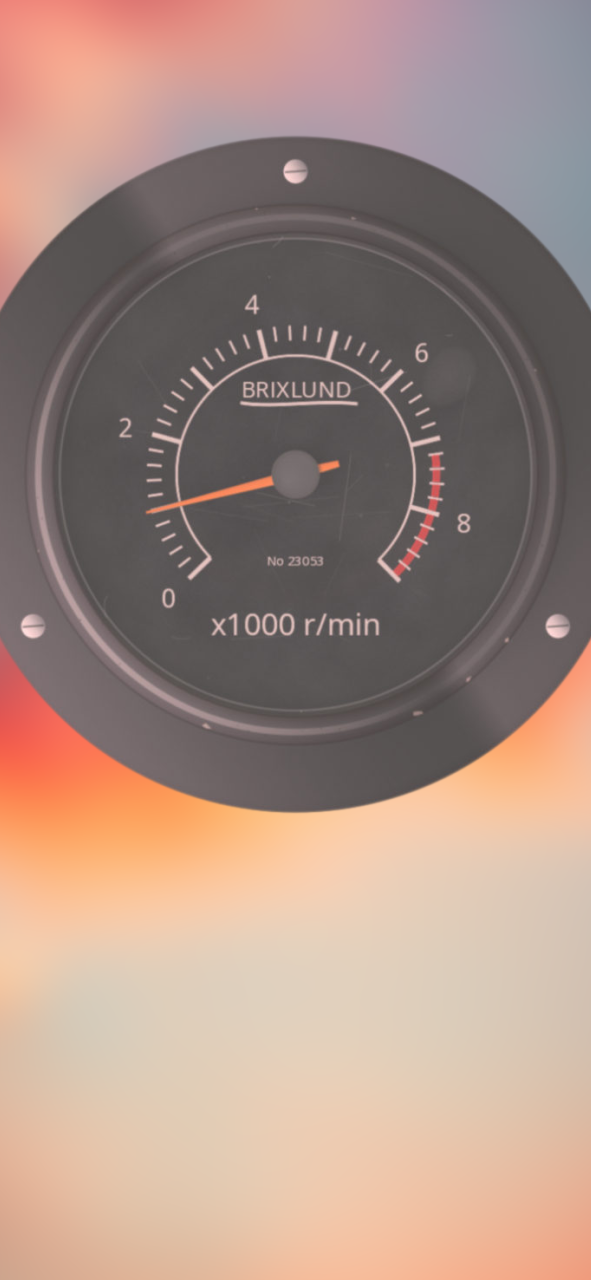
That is value=1000 unit=rpm
